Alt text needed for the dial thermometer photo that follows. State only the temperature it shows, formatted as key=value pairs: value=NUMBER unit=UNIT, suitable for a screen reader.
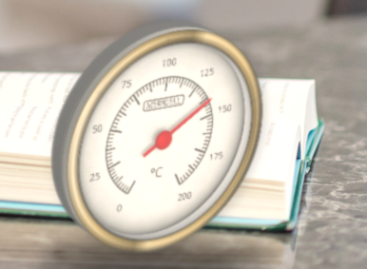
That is value=137.5 unit=°C
